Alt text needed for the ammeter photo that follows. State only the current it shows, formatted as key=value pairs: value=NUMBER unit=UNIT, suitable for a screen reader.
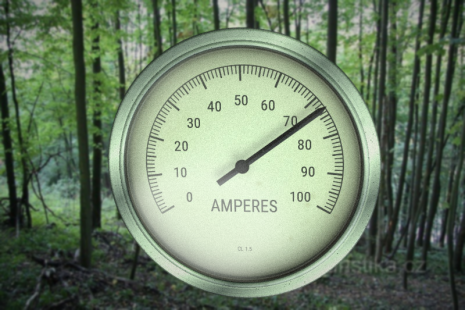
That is value=73 unit=A
